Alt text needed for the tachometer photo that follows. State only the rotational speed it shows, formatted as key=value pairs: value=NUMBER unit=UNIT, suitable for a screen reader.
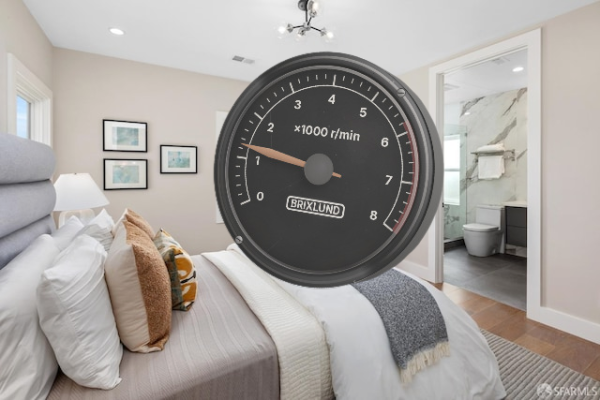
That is value=1300 unit=rpm
